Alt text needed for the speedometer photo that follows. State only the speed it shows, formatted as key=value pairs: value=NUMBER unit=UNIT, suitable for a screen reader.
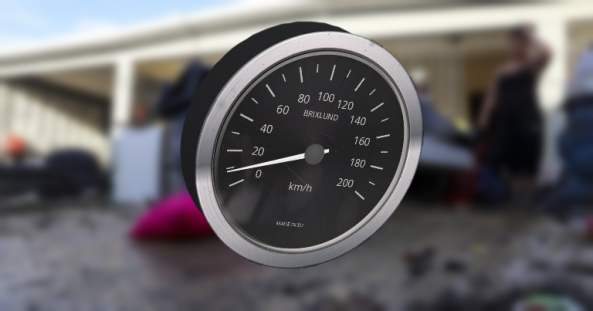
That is value=10 unit=km/h
